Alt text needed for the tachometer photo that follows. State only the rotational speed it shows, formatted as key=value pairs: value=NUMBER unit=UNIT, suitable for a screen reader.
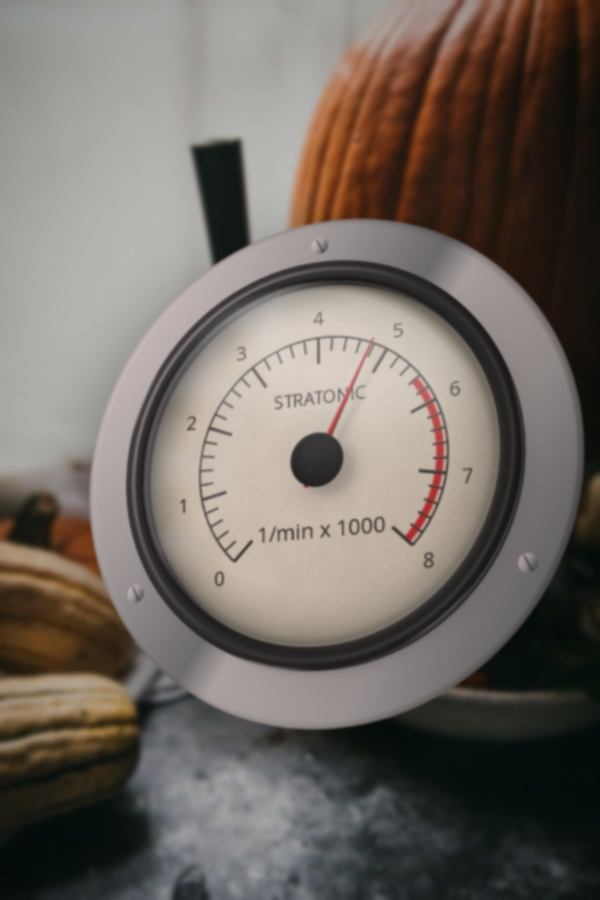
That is value=4800 unit=rpm
